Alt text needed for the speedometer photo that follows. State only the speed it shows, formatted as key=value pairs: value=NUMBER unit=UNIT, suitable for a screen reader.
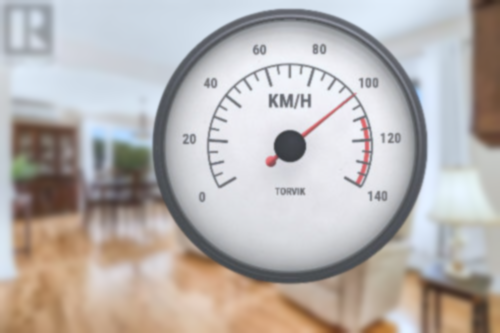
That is value=100 unit=km/h
